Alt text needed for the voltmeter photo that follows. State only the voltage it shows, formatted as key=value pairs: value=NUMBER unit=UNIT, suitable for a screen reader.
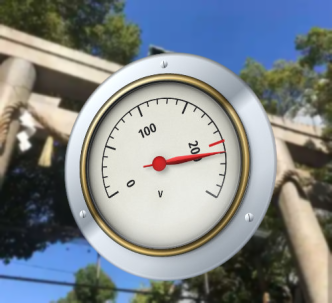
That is value=210 unit=V
